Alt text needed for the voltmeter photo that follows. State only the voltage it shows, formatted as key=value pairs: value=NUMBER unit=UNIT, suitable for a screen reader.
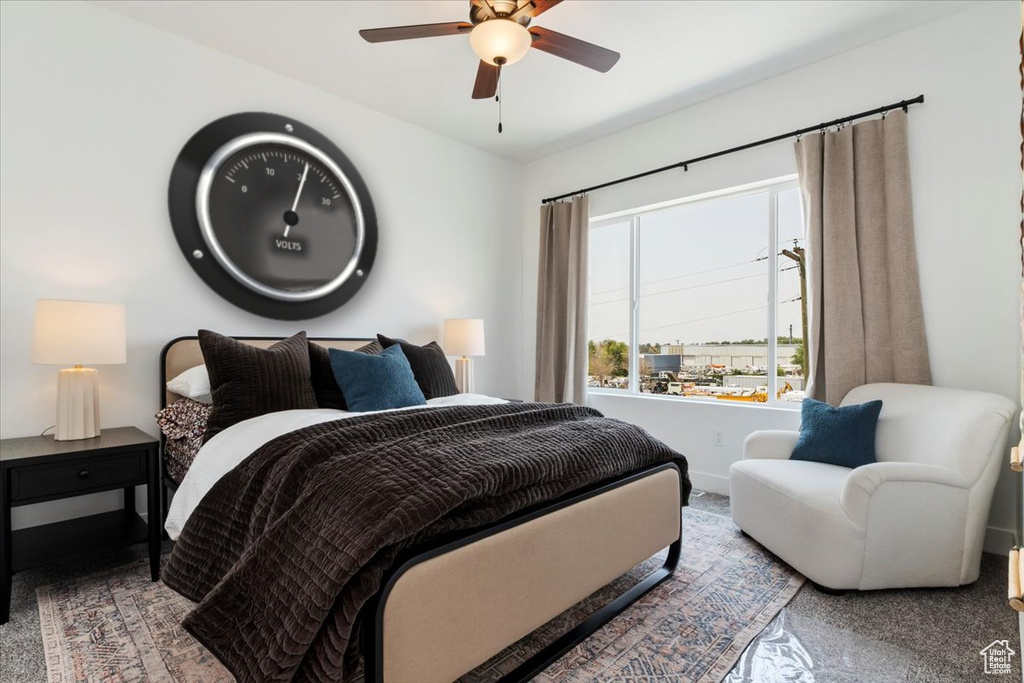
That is value=20 unit=V
